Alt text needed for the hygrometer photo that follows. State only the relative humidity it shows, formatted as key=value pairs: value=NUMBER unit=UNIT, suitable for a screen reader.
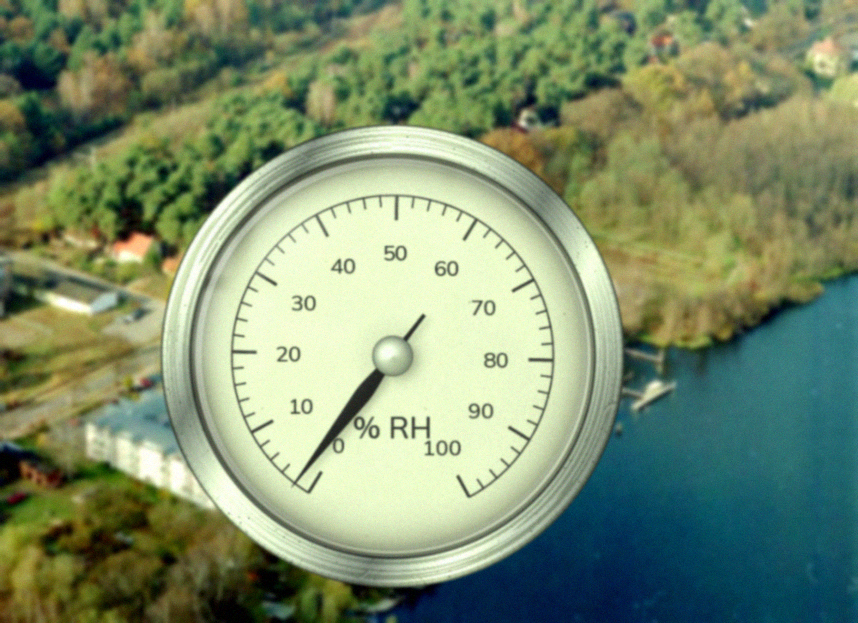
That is value=2 unit=%
